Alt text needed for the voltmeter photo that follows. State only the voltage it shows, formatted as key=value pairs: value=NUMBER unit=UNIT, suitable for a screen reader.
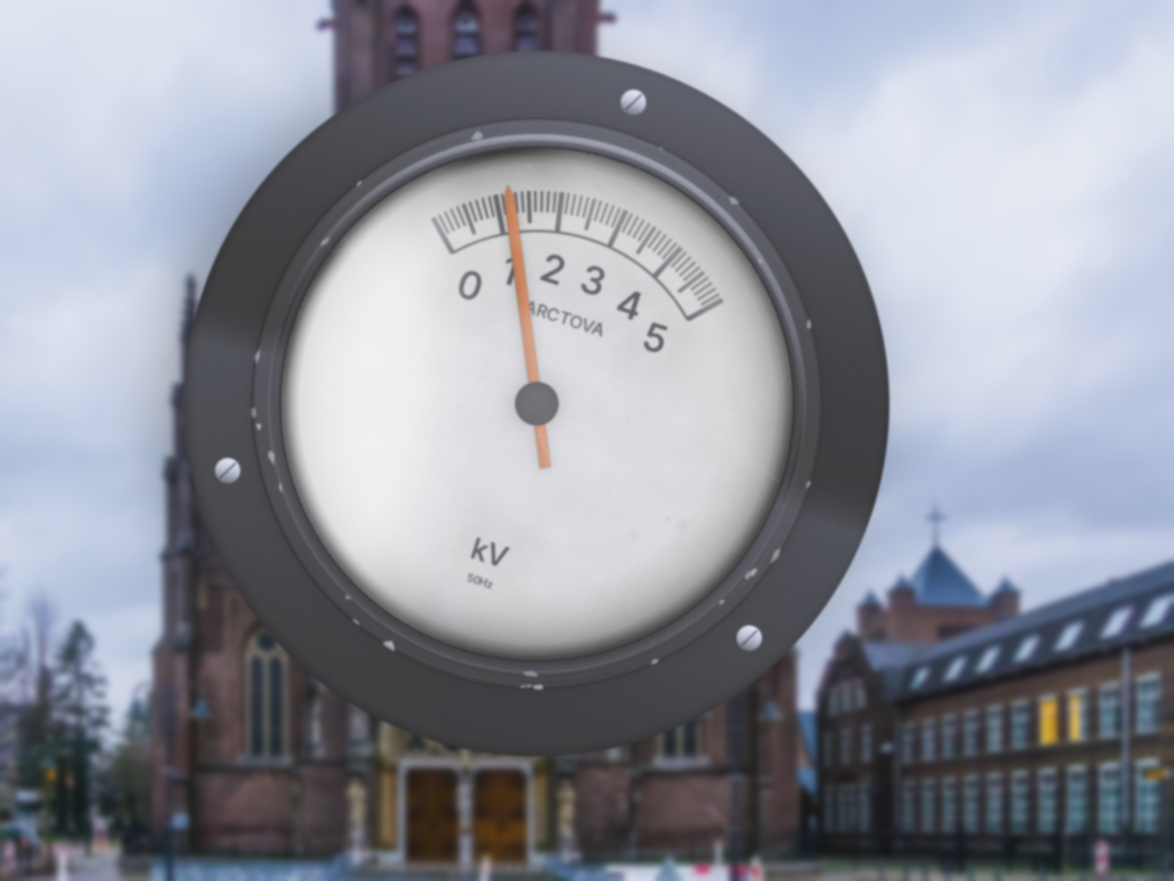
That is value=1.2 unit=kV
